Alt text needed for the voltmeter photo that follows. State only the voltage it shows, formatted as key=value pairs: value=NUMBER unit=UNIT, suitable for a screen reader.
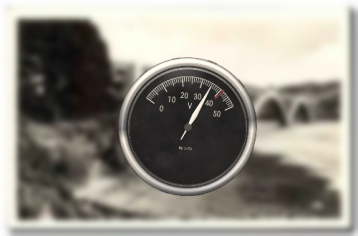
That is value=35 unit=V
